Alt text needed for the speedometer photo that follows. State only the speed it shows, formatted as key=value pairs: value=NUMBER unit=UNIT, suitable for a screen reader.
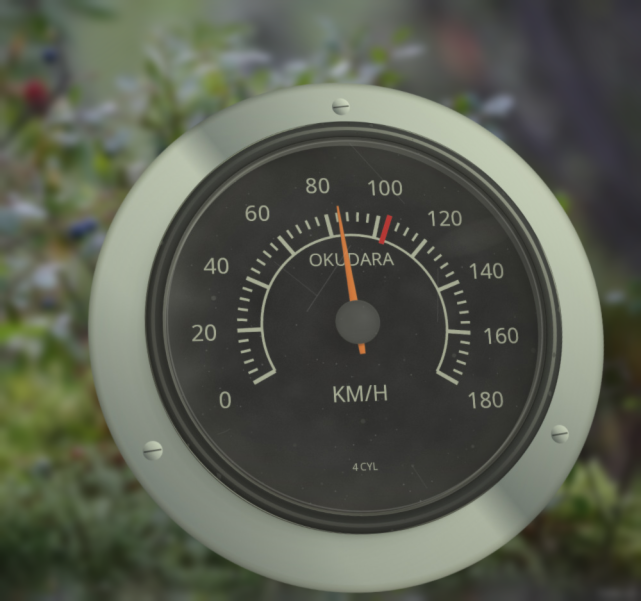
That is value=84 unit=km/h
